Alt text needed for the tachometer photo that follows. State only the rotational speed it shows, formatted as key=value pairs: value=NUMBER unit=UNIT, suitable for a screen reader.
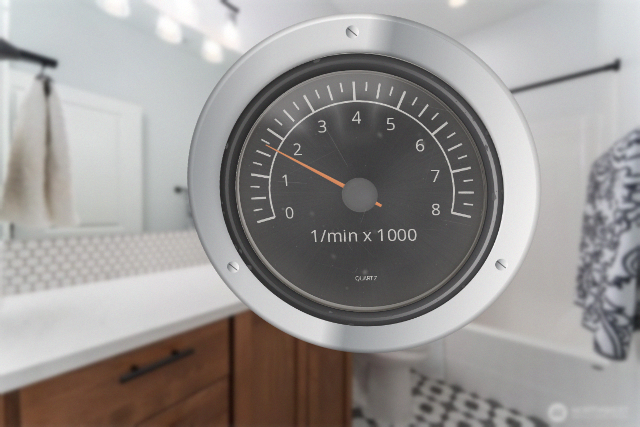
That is value=1750 unit=rpm
